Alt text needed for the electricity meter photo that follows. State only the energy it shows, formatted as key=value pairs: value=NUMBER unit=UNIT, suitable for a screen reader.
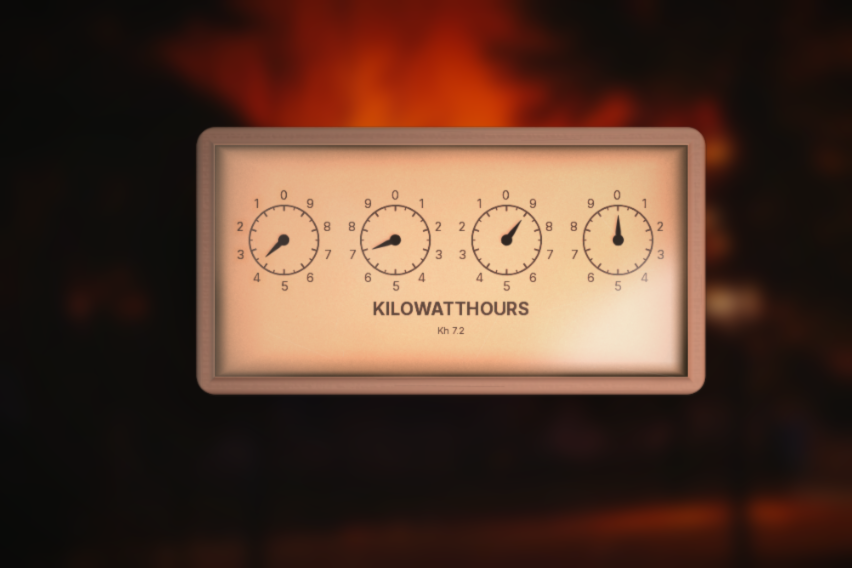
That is value=3690 unit=kWh
